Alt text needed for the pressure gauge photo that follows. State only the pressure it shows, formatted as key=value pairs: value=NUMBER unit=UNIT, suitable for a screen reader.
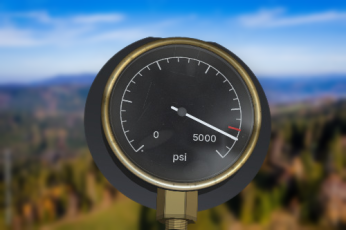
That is value=4600 unit=psi
